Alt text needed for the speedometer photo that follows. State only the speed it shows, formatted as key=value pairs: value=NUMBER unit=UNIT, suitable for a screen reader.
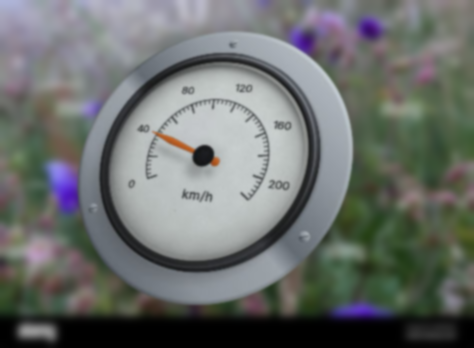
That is value=40 unit=km/h
